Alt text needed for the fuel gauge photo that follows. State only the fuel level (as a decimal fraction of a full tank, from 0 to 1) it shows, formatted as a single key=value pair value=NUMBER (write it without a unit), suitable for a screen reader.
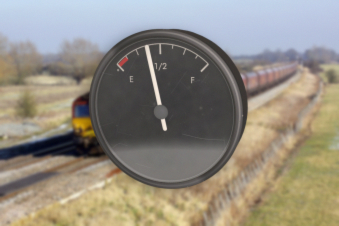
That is value=0.375
